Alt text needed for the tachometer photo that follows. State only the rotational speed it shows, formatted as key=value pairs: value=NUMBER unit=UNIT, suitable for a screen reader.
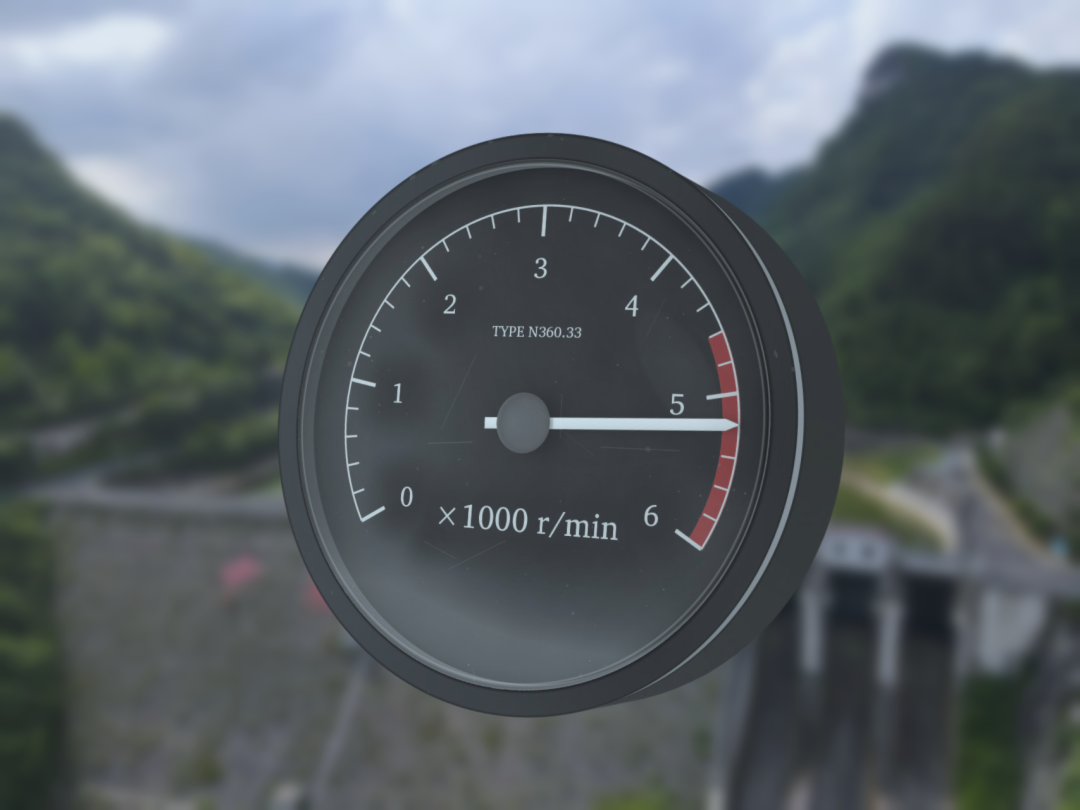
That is value=5200 unit=rpm
